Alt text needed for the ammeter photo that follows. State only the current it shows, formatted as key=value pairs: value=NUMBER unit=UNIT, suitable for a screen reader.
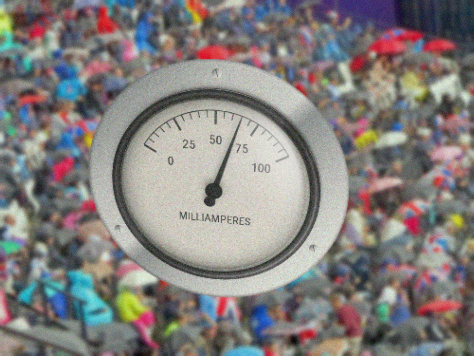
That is value=65 unit=mA
